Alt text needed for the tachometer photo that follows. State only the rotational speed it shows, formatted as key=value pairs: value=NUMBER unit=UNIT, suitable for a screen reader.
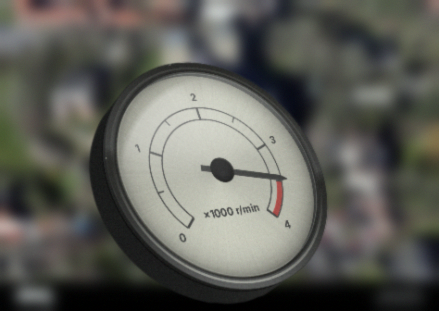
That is value=3500 unit=rpm
